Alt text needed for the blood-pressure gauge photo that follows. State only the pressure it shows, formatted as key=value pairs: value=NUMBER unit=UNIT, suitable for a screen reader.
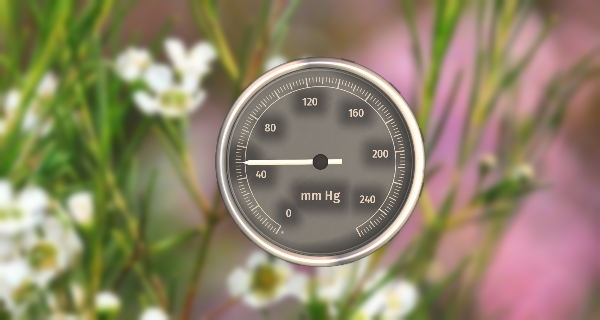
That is value=50 unit=mmHg
